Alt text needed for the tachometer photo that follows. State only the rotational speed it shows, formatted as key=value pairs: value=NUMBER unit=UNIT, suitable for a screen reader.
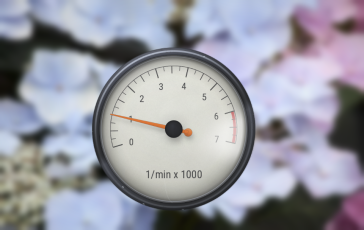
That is value=1000 unit=rpm
